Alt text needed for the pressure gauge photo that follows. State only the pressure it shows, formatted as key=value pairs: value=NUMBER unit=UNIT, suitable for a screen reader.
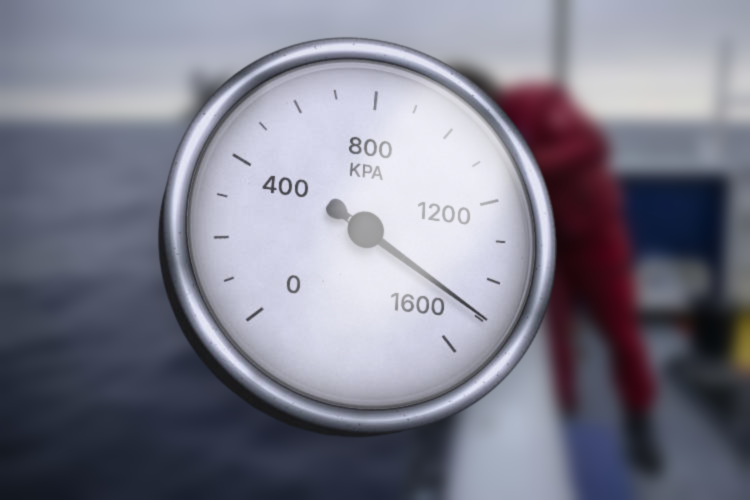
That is value=1500 unit=kPa
